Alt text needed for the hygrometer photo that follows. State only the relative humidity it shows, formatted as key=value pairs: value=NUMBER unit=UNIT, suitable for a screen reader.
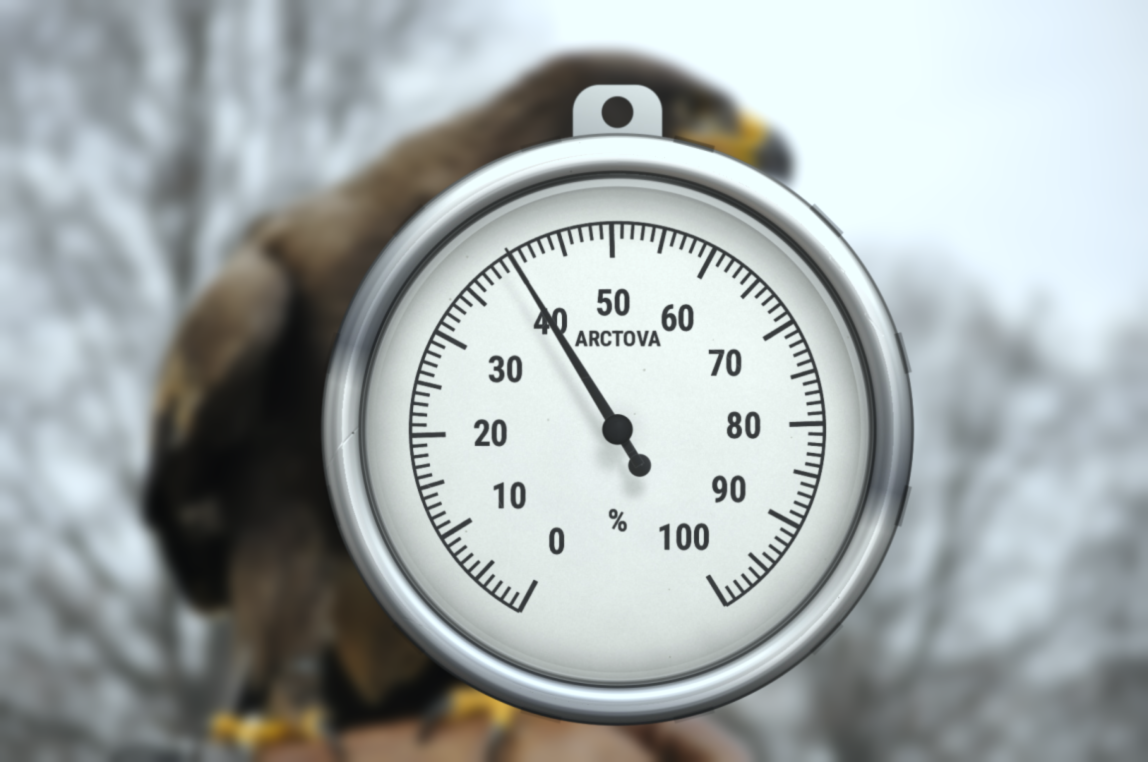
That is value=40 unit=%
